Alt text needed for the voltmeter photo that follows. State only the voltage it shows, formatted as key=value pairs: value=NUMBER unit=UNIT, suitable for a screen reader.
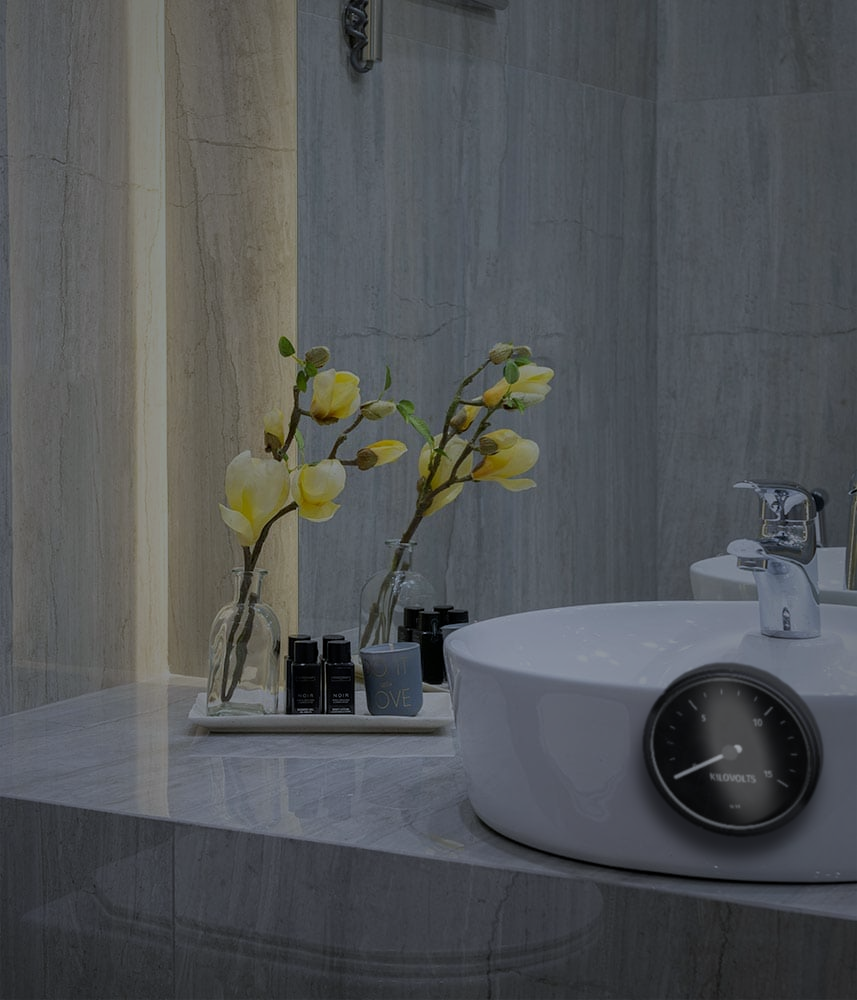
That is value=0 unit=kV
